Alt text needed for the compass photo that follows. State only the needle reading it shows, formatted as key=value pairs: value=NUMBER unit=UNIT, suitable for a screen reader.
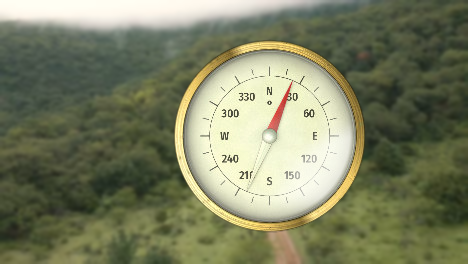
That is value=22.5 unit=°
